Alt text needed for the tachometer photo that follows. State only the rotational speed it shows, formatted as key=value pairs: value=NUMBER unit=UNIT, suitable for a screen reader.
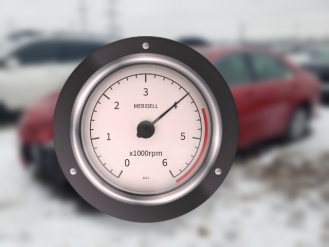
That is value=4000 unit=rpm
